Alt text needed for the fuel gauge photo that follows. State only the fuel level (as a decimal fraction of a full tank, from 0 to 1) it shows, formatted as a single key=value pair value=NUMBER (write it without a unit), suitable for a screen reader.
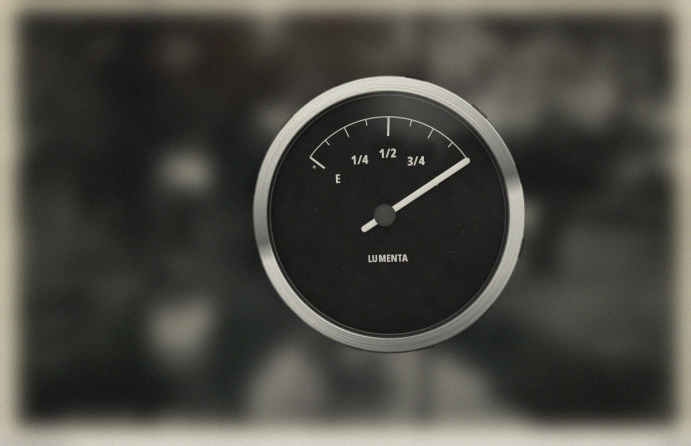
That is value=1
